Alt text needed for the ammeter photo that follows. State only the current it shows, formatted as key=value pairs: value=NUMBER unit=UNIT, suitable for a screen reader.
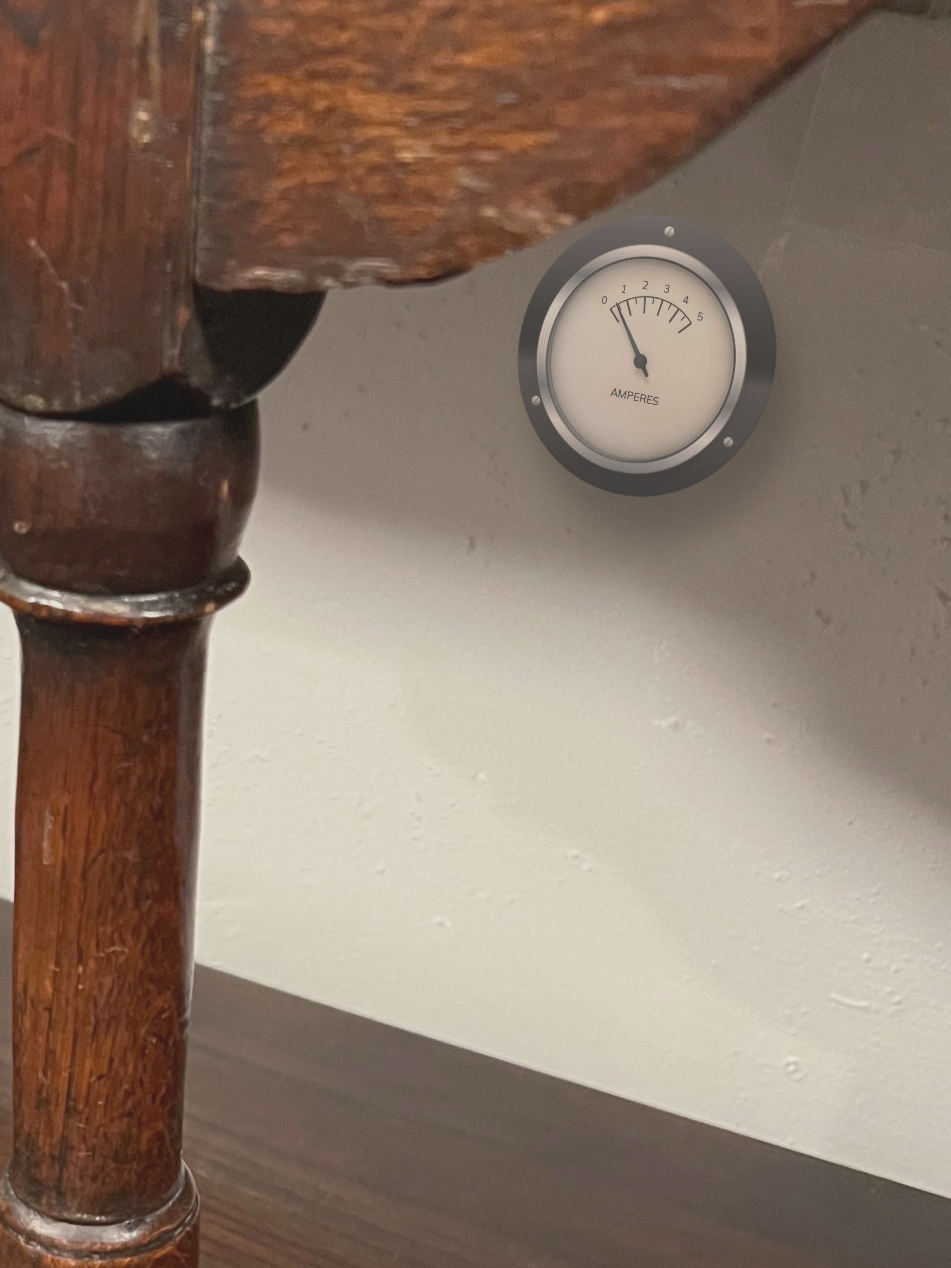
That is value=0.5 unit=A
